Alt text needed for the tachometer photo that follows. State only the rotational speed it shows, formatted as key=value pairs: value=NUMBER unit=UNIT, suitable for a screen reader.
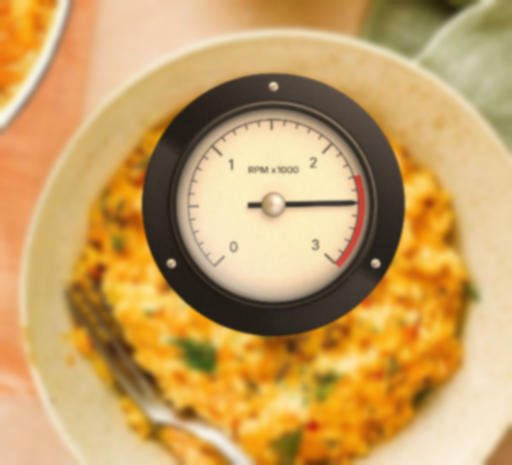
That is value=2500 unit=rpm
